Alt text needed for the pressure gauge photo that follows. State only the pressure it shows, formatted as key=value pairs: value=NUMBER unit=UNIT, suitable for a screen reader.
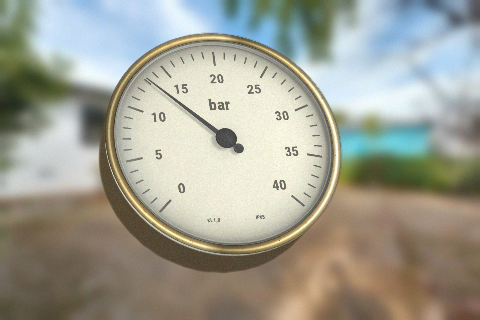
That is value=13 unit=bar
